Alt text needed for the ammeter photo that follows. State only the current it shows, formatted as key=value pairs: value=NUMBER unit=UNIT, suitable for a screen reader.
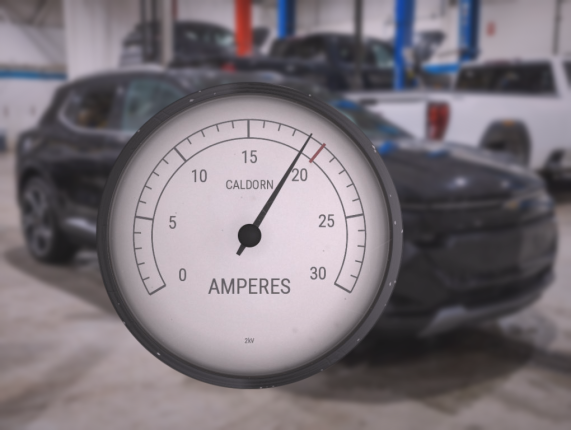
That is value=19 unit=A
